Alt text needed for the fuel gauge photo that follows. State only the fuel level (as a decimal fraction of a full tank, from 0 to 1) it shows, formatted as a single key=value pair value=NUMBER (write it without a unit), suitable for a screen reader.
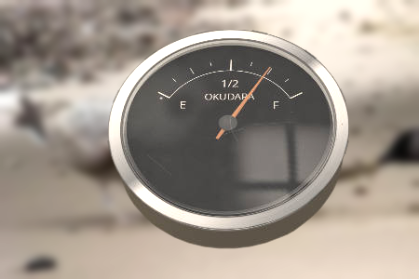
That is value=0.75
